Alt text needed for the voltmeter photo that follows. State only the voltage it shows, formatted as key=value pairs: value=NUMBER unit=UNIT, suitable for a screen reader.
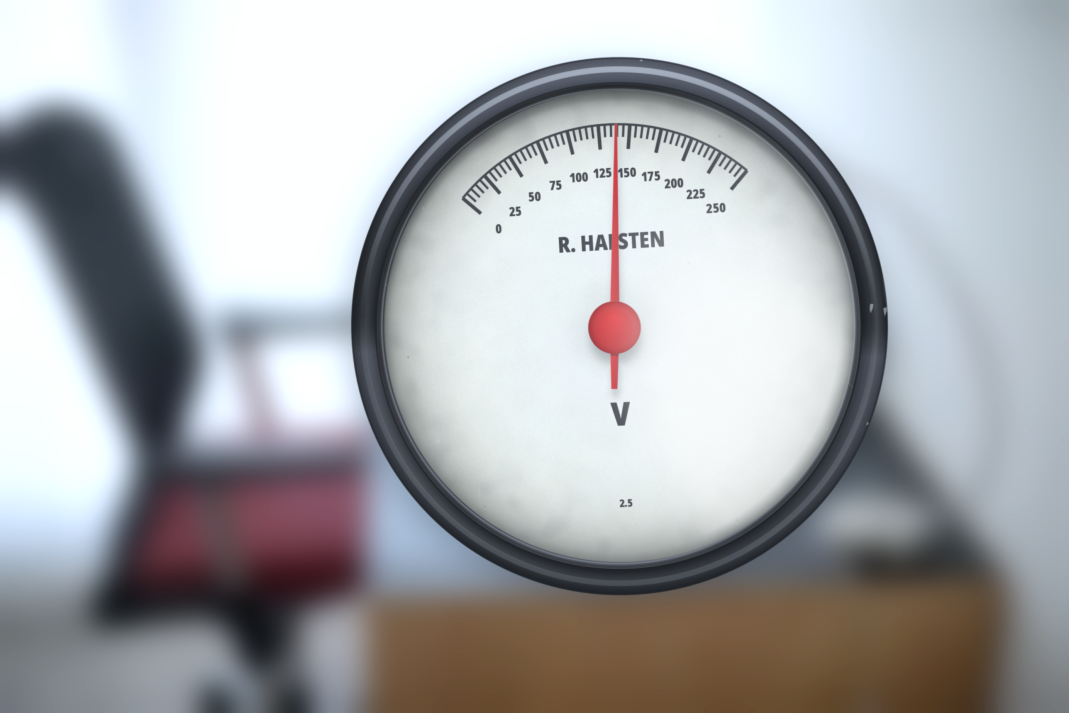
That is value=140 unit=V
